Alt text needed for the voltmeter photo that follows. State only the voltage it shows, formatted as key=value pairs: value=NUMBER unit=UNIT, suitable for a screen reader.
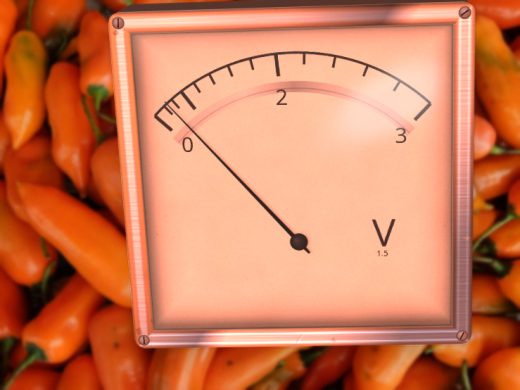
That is value=0.7 unit=V
